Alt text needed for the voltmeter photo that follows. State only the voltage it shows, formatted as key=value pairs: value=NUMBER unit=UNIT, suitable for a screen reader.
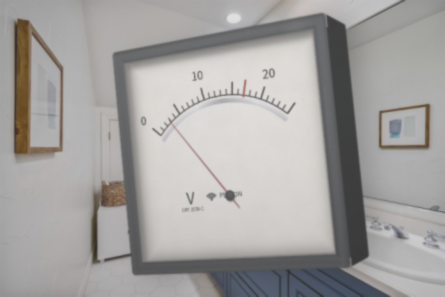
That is value=3 unit=V
